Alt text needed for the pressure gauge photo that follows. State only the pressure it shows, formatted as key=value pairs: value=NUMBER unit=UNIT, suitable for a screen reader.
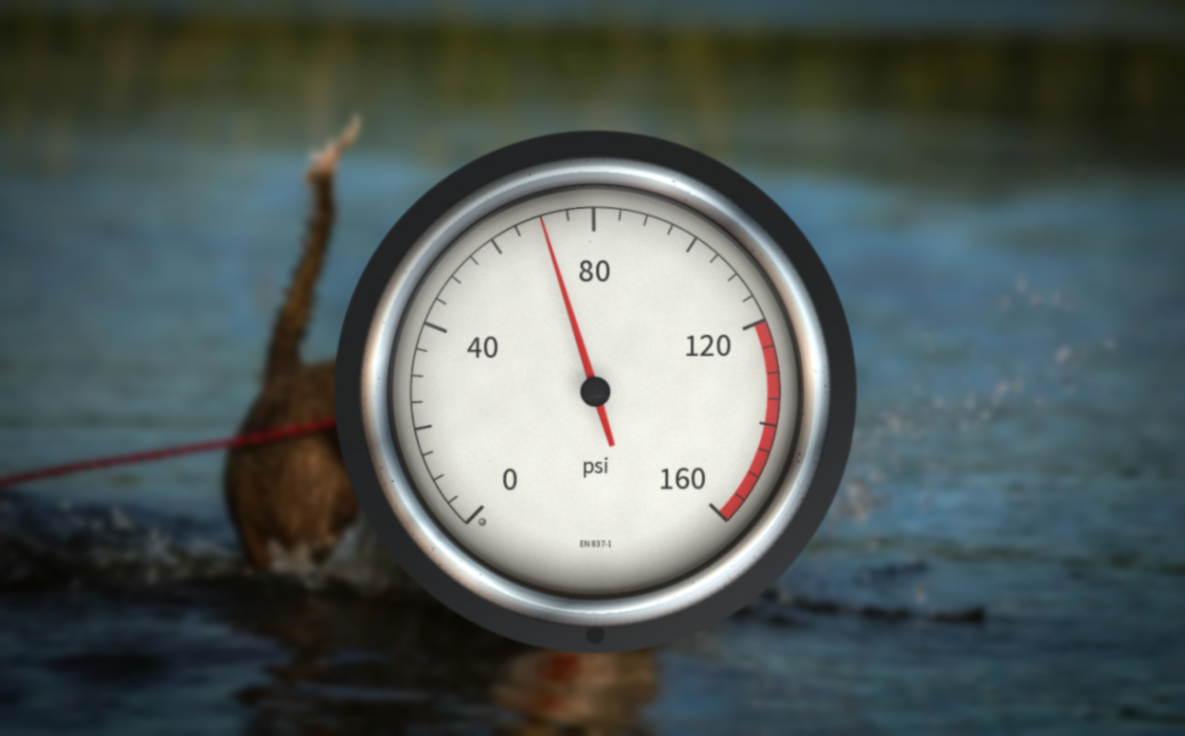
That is value=70 unit=psi
